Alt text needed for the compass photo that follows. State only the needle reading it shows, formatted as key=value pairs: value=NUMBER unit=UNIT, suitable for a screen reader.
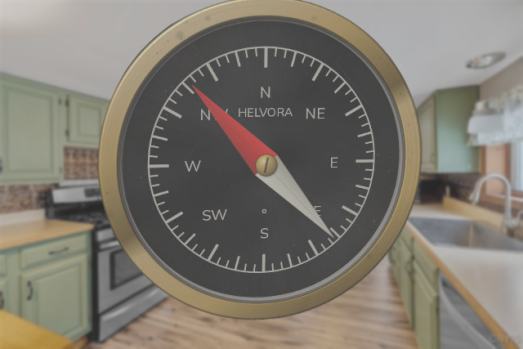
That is value=317.5 unit=°
